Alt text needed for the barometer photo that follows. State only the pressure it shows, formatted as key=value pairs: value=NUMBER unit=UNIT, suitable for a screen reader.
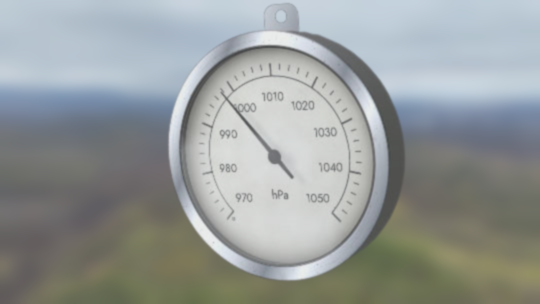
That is value=998 unit=hPa
